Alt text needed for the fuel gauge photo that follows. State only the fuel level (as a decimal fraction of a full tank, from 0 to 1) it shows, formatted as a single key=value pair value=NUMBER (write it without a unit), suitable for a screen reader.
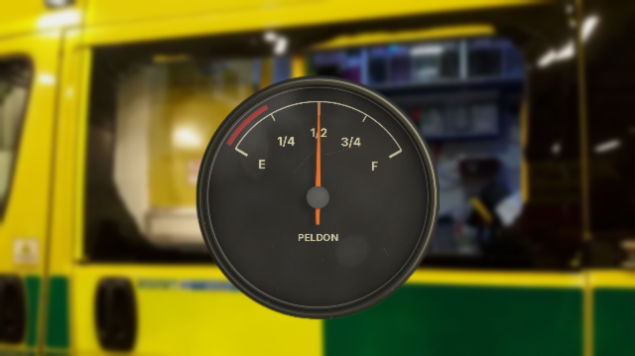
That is value=0.5
